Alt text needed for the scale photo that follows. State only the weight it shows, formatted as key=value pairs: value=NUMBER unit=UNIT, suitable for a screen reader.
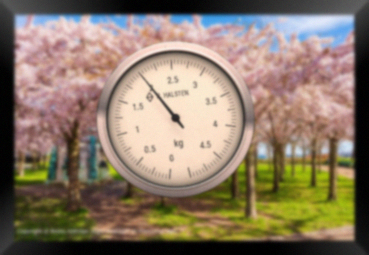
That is value=2 unit=kg
